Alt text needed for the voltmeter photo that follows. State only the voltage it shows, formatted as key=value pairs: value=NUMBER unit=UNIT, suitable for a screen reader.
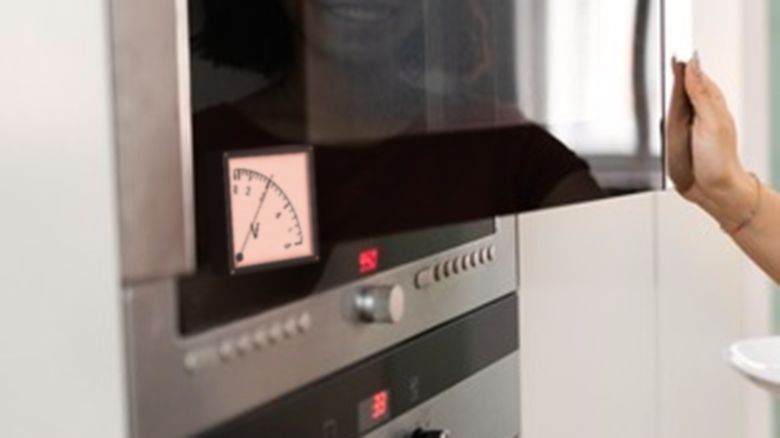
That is value=3 unit=V
